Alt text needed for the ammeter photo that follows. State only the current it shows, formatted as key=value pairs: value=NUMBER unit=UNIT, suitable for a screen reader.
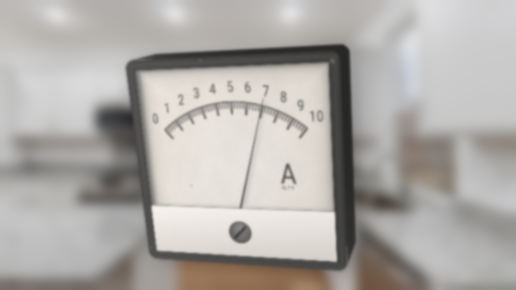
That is value=7 unit=A
